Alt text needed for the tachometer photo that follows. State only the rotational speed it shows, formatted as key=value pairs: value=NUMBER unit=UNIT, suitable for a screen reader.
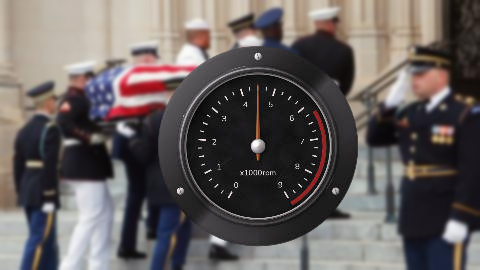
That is value=4500 unit=rpm
